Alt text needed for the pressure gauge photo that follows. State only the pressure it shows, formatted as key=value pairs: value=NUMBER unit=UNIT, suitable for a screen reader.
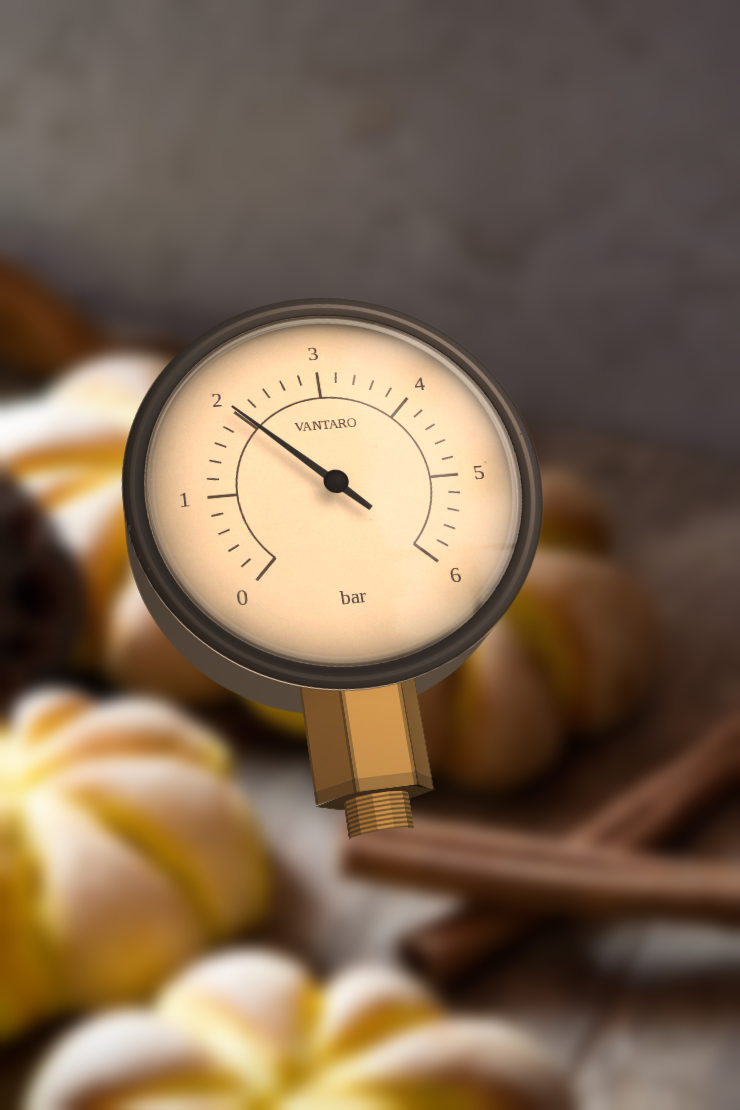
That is value=2 unit=bar
